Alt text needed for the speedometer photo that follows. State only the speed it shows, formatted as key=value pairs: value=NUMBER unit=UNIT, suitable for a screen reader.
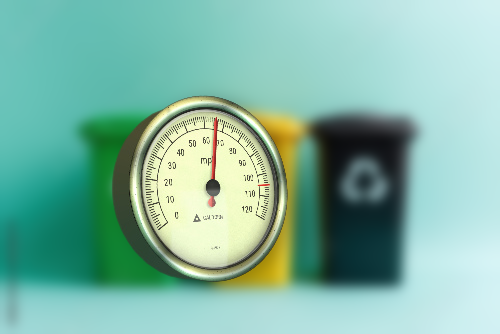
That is value=65 unit=mph
